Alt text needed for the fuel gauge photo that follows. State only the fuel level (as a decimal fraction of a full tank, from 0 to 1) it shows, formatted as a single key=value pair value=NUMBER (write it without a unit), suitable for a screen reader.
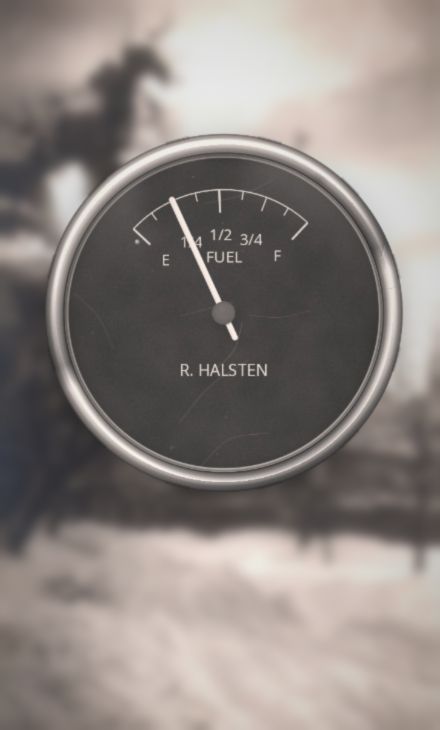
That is value=0.25
